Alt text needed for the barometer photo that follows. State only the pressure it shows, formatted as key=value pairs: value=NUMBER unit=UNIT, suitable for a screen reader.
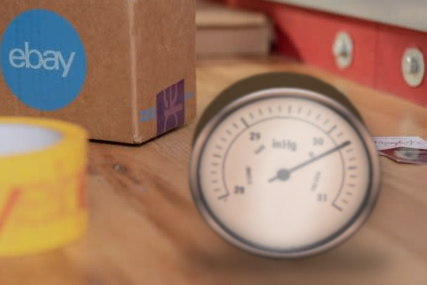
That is value=30.2 unit=inHg
